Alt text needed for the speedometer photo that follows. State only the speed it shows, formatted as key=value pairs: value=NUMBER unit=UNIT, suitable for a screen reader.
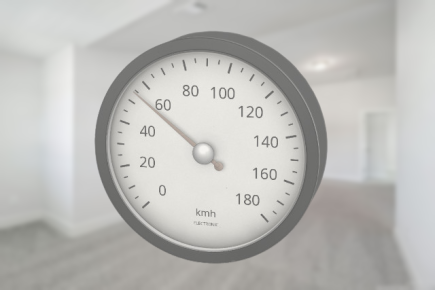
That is value=55 unit=km/h
